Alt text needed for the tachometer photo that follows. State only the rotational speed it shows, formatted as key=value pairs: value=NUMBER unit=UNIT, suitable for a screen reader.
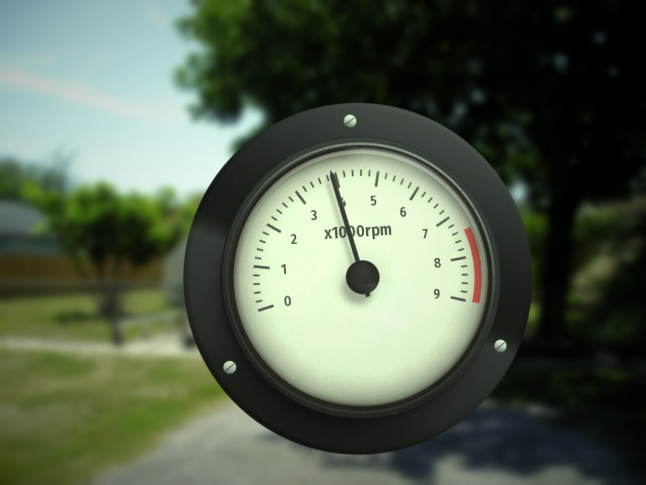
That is value=3900 unit=rpm
